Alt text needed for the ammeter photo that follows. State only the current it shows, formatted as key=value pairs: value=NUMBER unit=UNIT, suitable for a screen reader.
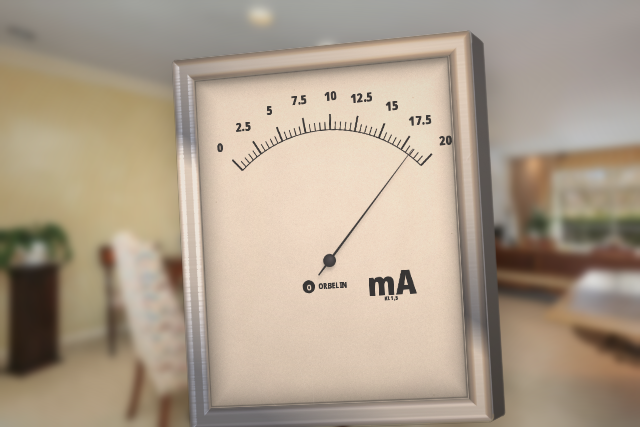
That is value=18.5 unit=mA
